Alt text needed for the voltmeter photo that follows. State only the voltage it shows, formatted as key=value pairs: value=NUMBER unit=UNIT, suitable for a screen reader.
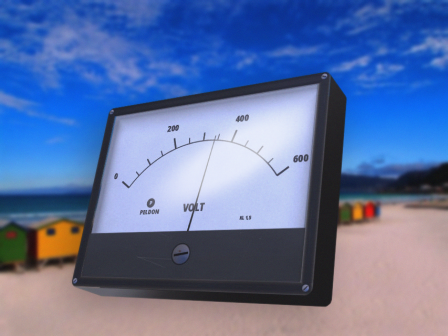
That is value=350 unit=V
